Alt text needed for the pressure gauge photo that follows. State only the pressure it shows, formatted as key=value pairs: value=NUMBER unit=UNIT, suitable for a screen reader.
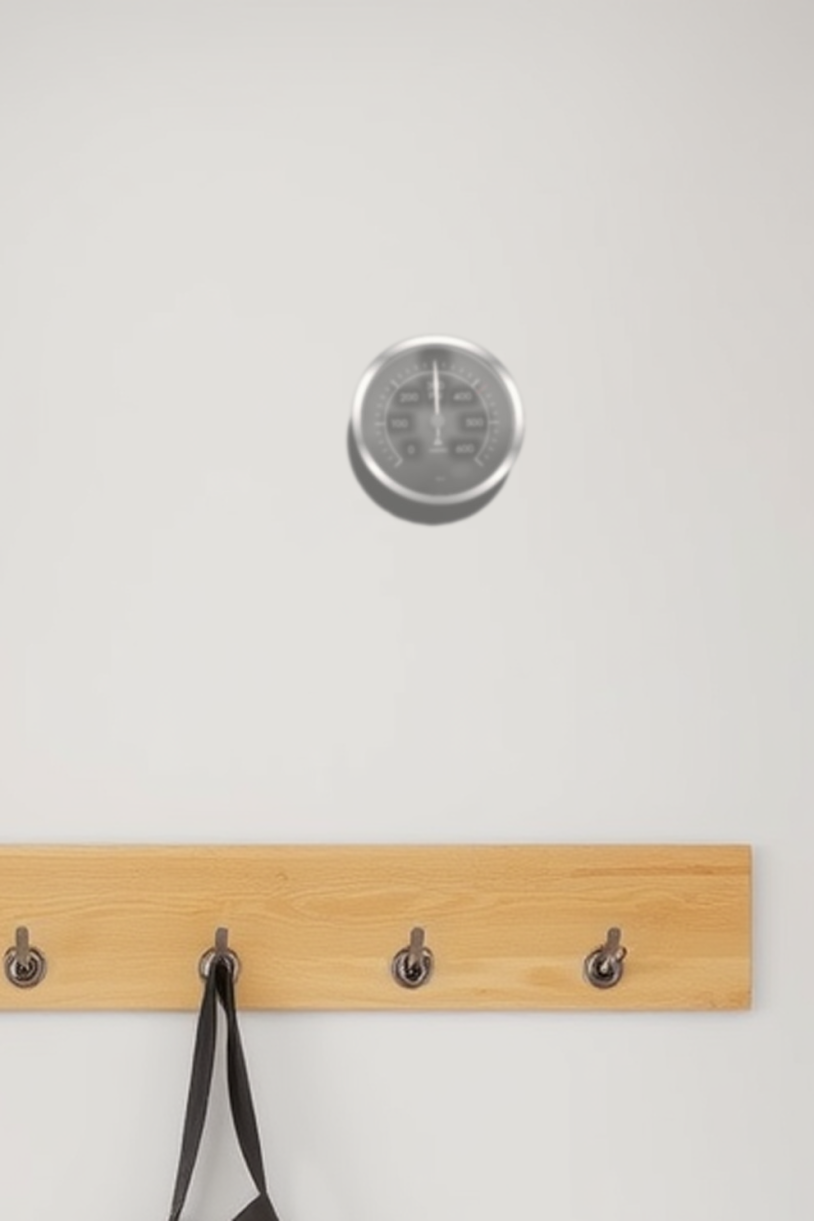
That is value=300 unit=psi
